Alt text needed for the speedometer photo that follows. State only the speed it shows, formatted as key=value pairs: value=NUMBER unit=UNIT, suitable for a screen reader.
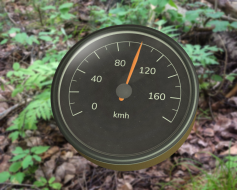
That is value=100 unit=km/h
